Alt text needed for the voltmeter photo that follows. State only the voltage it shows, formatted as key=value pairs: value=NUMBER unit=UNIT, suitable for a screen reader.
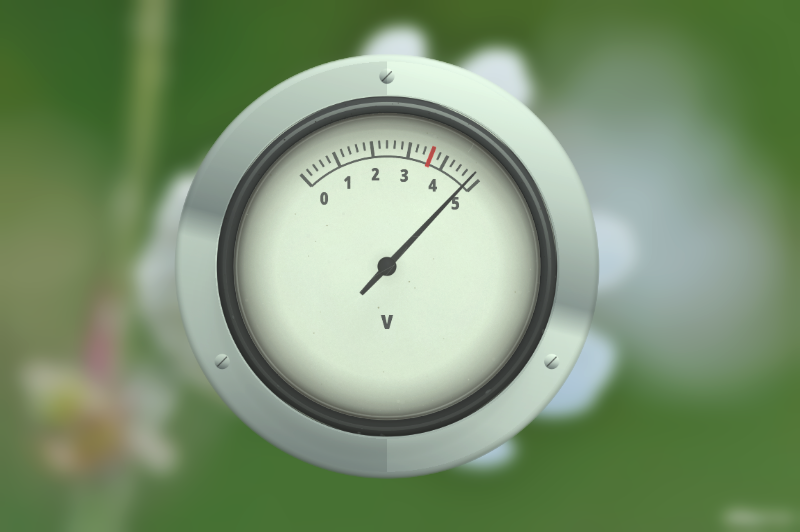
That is value=4.8 unit=V
